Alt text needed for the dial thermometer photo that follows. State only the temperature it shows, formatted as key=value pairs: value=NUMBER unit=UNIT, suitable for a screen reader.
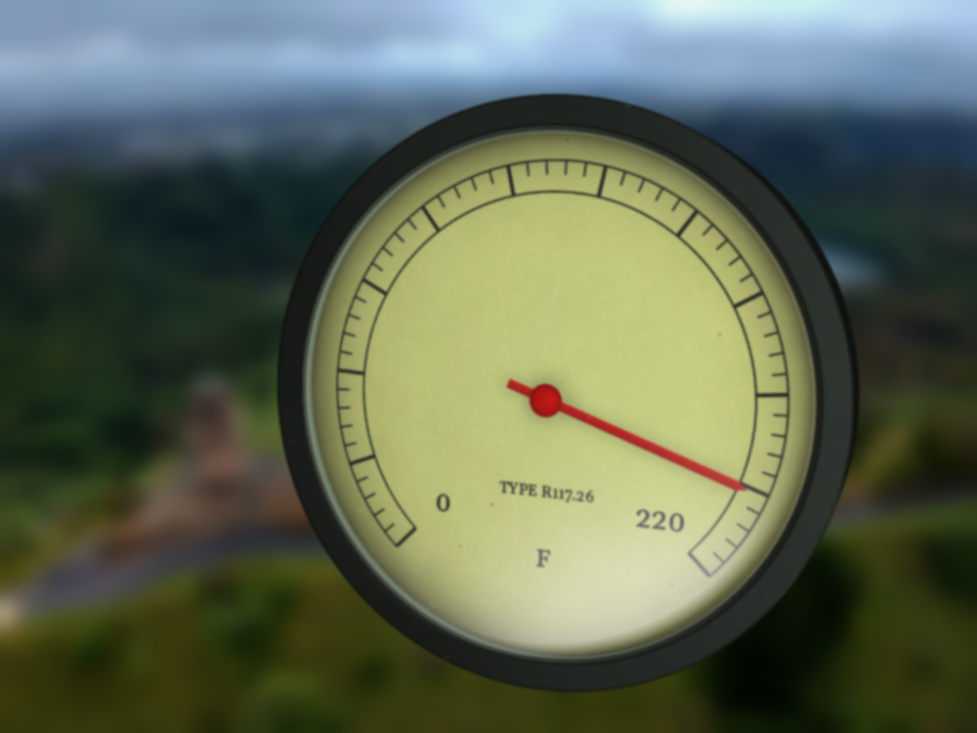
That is value=200 unit=°F
